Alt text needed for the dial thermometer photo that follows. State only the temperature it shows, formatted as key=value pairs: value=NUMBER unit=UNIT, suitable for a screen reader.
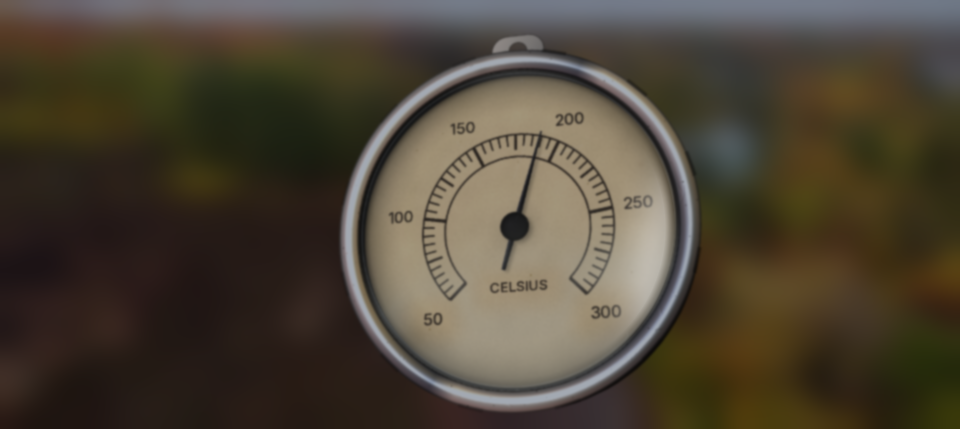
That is value=190 unit=°C
